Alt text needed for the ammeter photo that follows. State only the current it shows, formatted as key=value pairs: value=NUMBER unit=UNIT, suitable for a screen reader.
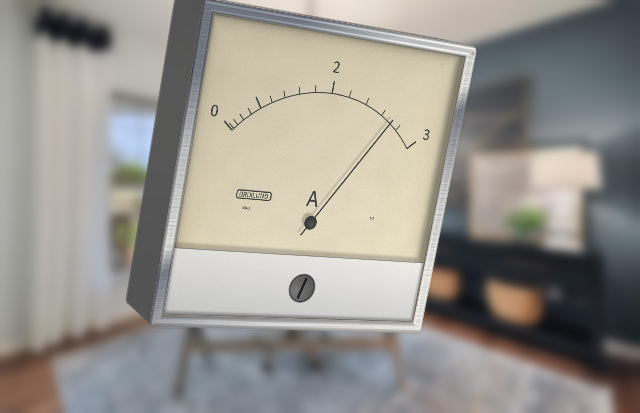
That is value=2.7 unit=A
